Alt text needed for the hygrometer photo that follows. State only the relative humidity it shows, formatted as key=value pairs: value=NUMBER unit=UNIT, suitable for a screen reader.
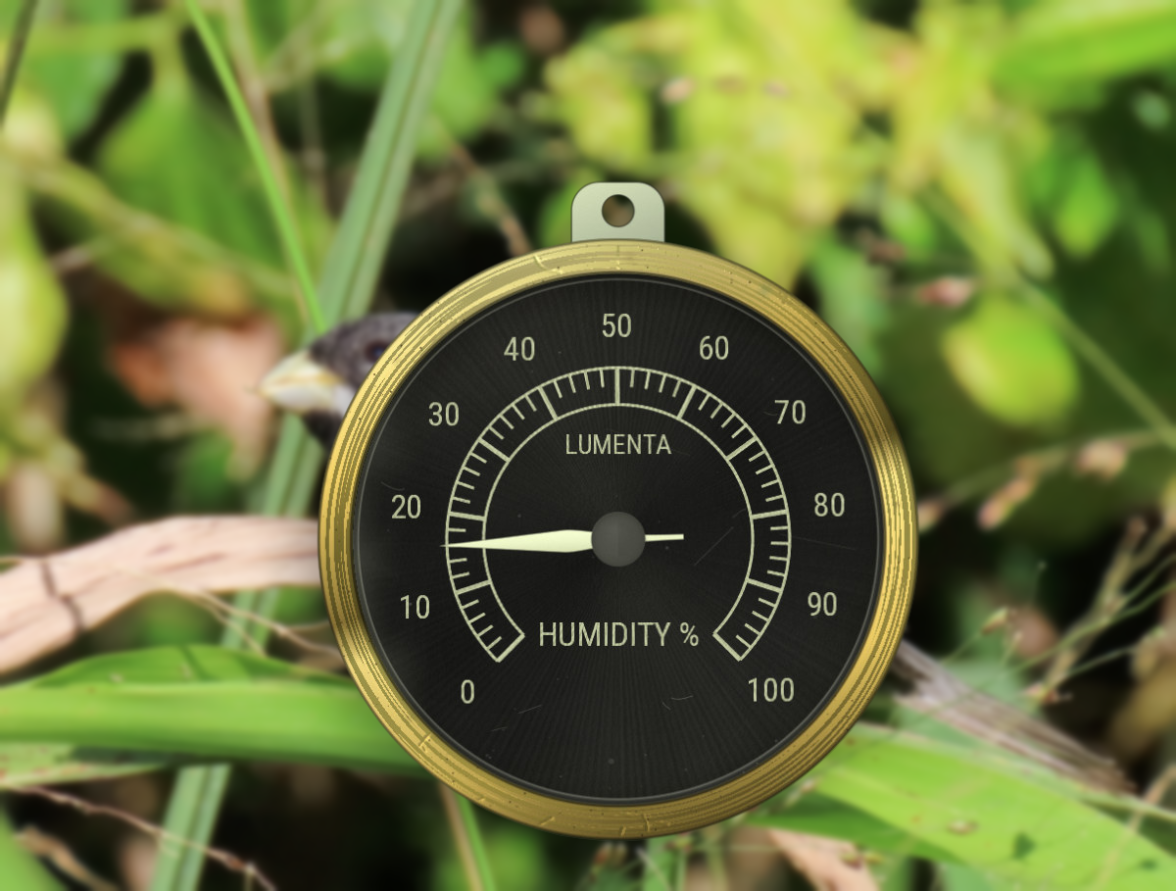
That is value=16 unit=%
